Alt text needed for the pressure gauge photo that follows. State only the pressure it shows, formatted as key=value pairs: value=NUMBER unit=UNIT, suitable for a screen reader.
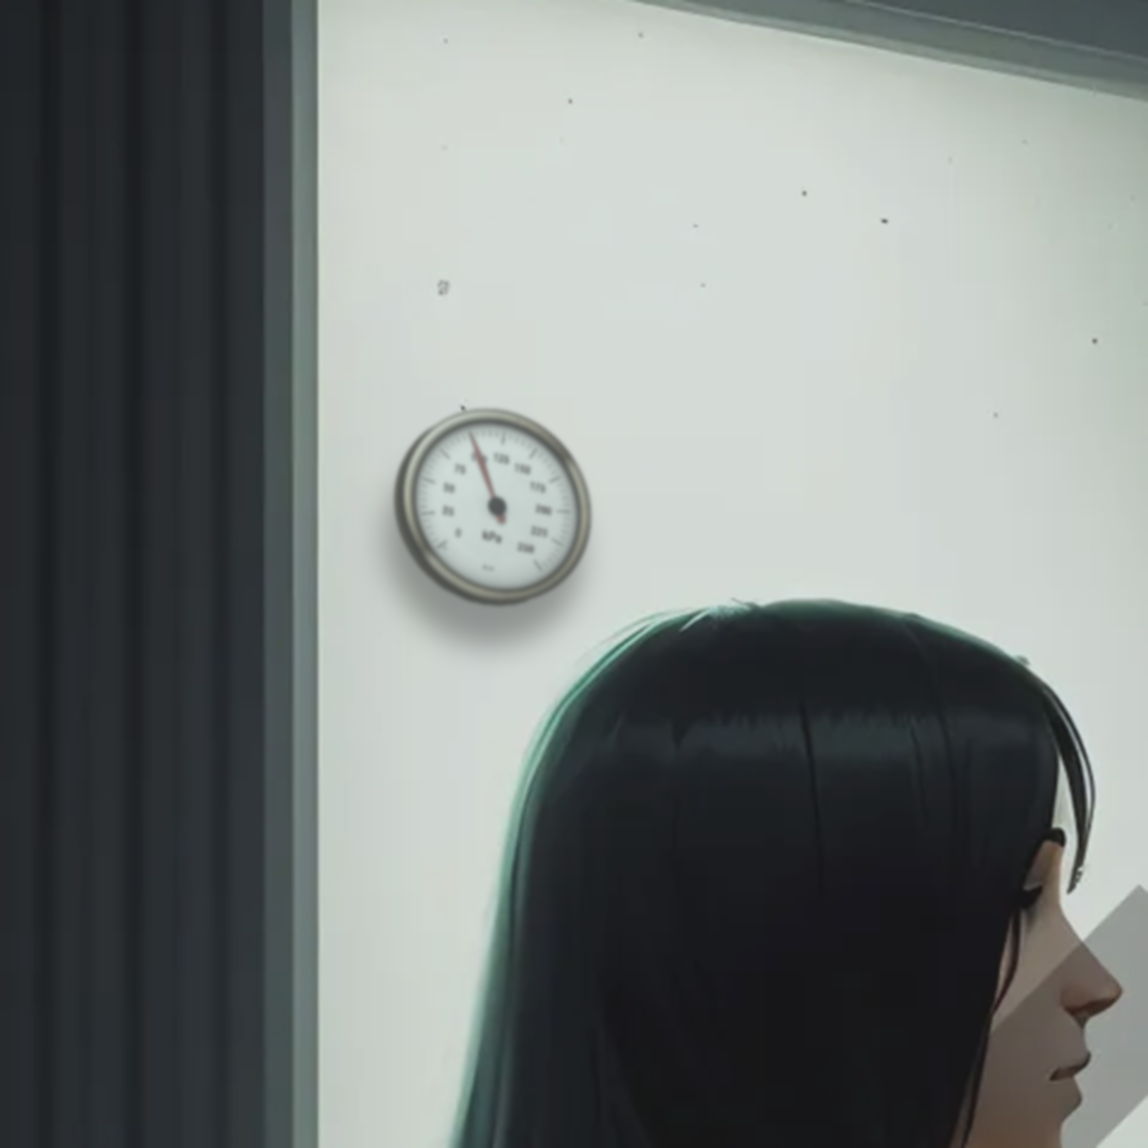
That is value=100 unit=kPa
